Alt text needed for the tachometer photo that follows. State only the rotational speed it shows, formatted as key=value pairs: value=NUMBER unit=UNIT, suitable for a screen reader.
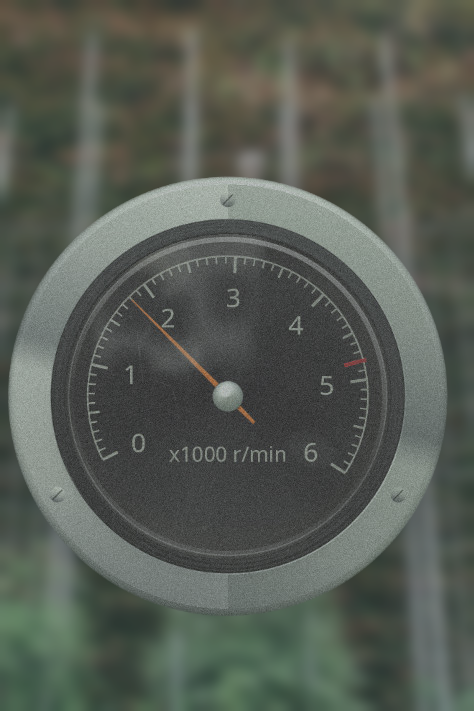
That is value=1800 unit=rpm
